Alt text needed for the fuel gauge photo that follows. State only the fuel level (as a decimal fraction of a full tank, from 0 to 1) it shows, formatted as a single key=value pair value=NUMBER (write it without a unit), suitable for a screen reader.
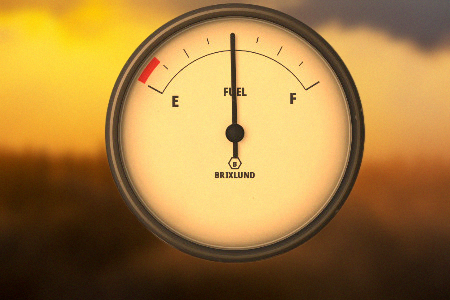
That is value=0.5
